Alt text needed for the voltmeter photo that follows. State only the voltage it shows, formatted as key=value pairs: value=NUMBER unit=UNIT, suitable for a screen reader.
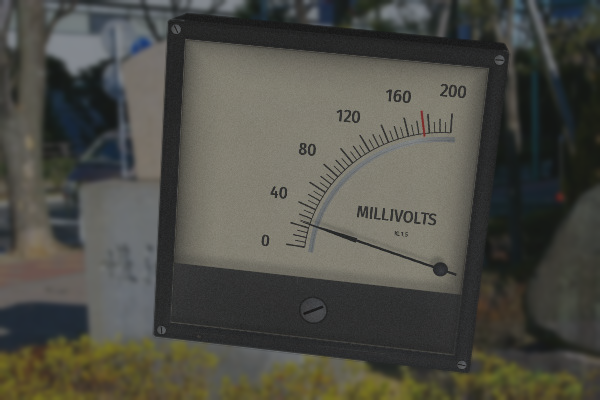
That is value=25 unit=mV
